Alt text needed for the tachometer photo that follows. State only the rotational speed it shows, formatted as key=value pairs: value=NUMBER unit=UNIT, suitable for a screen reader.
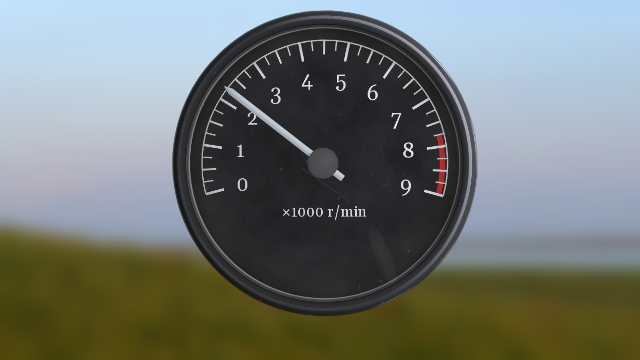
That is value=2250 unit=rpm
